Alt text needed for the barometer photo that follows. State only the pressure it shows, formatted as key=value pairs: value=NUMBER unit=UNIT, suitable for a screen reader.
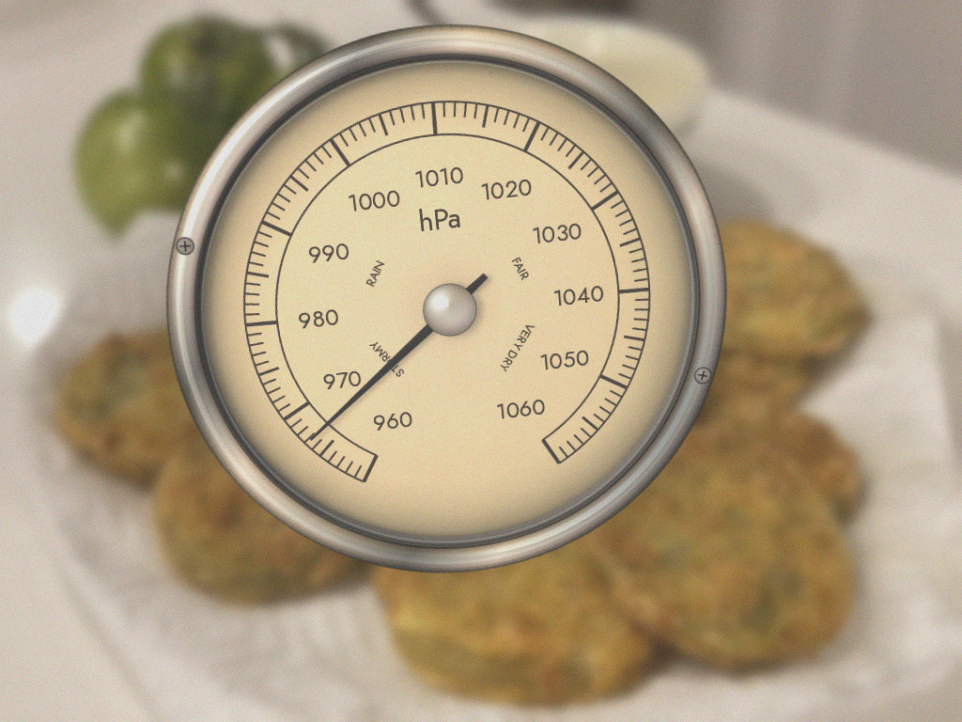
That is value=967 unit=hPa
